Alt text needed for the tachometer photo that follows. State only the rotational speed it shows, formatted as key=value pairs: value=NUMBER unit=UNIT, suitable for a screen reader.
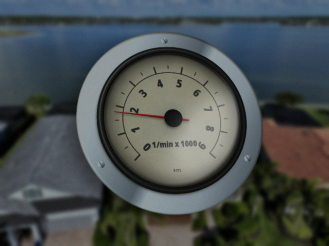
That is value=1750 unit=rpm
